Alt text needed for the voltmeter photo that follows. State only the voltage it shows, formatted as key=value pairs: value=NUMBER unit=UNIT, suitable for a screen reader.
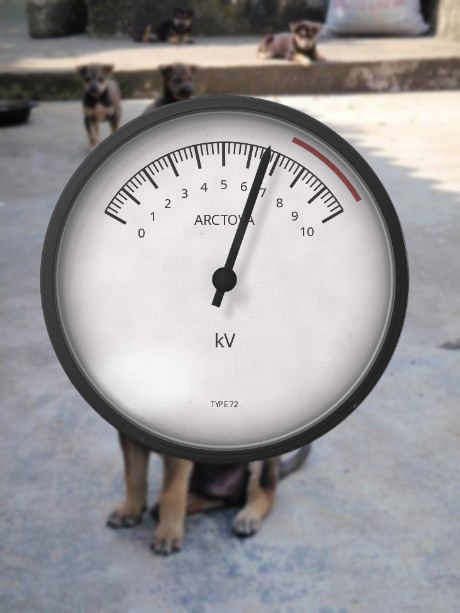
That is value=6.6 unit=kV
